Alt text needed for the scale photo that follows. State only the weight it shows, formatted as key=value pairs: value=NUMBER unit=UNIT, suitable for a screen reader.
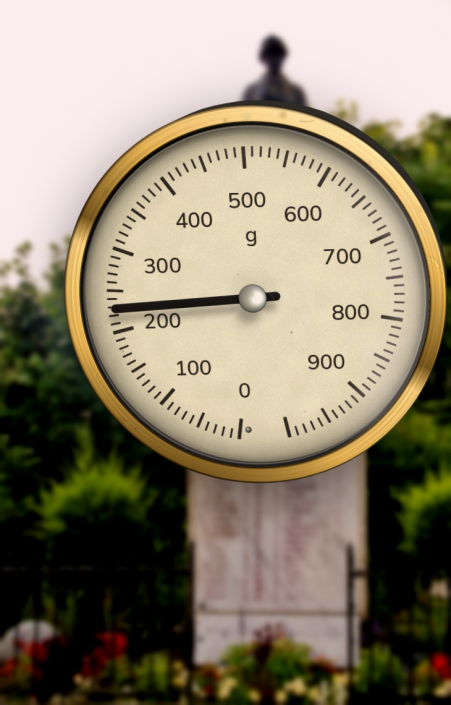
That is value=230 unit=g
